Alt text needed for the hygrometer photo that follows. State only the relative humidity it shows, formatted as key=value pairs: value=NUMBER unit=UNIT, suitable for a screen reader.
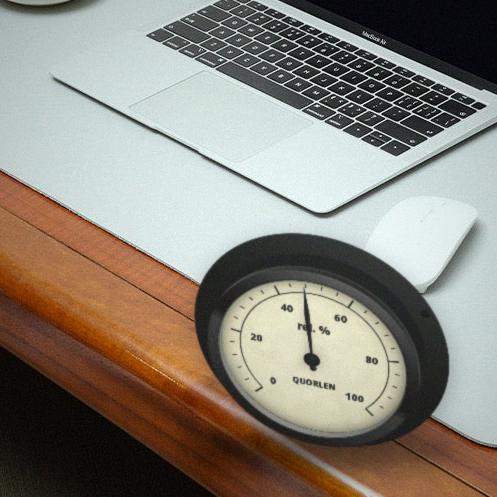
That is value=48 unit=%
